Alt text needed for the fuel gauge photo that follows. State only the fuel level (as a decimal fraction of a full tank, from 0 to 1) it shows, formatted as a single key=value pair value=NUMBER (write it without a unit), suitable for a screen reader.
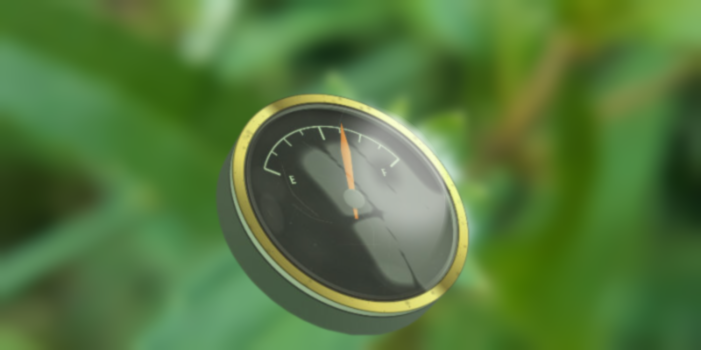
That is value=0.625
